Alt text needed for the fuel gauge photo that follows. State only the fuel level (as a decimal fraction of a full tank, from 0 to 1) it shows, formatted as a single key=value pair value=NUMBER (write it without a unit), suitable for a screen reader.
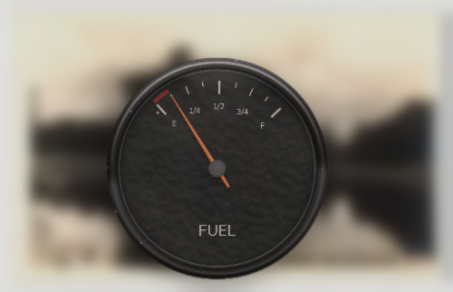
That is value=0.125
